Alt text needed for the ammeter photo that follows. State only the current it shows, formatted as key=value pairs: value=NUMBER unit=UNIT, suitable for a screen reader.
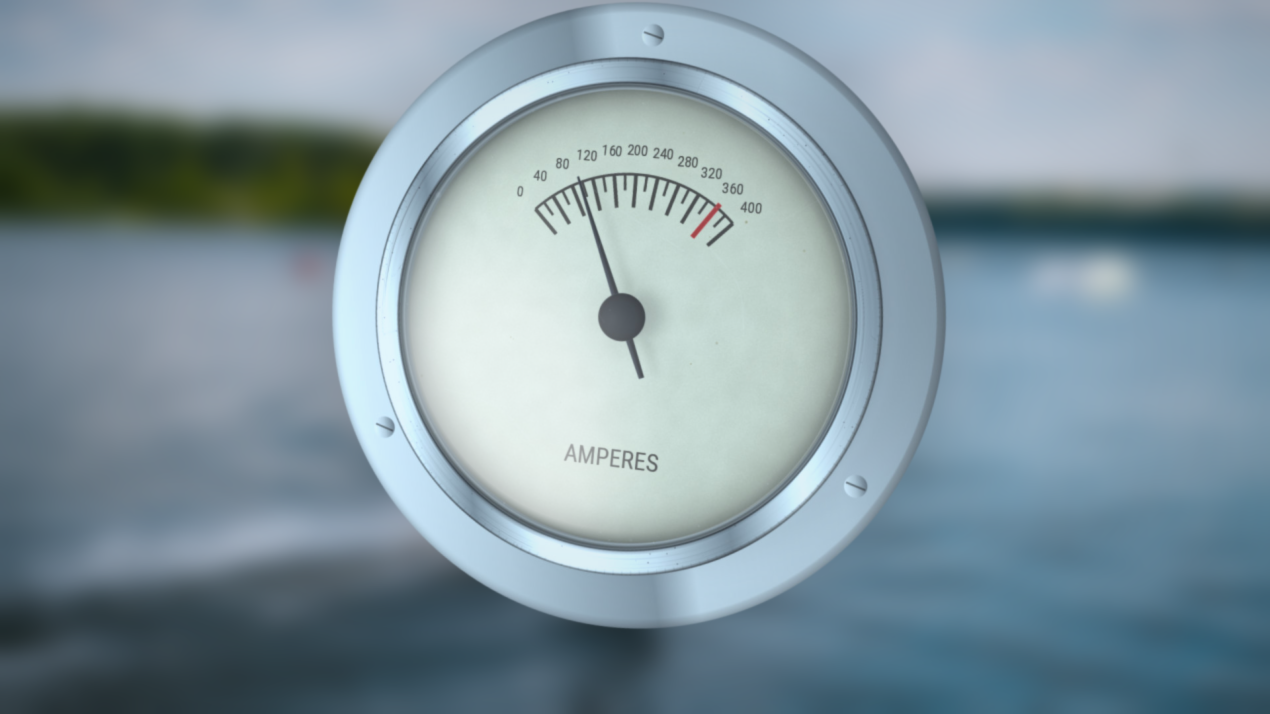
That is value=100 unit=A
